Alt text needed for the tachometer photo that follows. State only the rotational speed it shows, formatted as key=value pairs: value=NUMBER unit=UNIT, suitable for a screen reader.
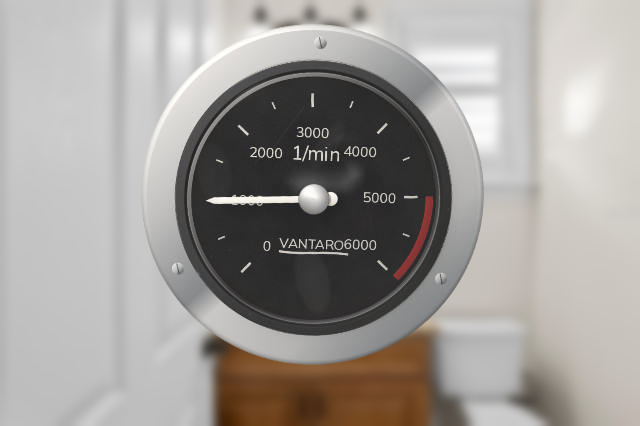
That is value=1000 unit=rpm
